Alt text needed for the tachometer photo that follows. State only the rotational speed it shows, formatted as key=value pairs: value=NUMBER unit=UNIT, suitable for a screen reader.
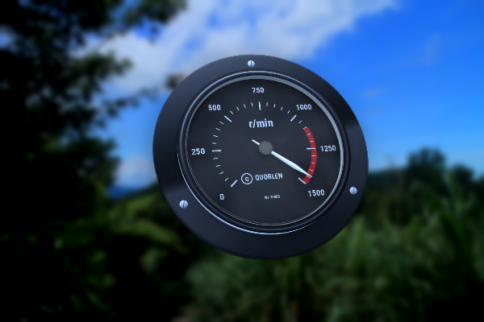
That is value=1450 unit=rpm
